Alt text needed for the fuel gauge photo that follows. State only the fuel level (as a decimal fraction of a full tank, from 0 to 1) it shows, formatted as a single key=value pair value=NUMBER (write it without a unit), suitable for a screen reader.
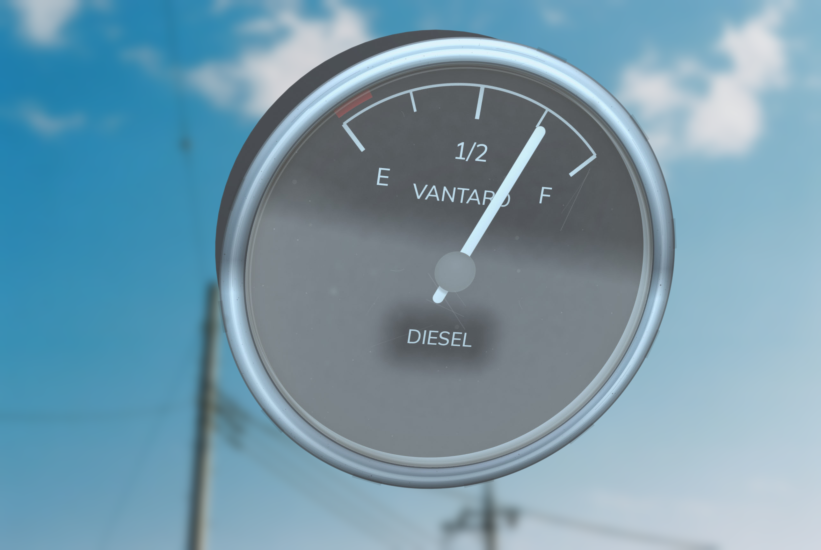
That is value=0.75
